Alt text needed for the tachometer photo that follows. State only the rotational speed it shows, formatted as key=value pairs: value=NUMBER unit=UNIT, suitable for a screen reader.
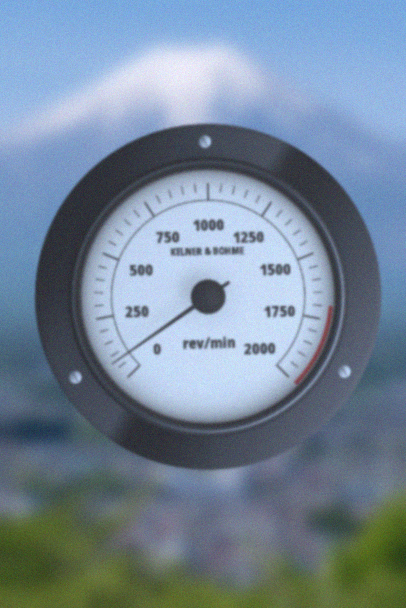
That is value=75 unit=rpm
